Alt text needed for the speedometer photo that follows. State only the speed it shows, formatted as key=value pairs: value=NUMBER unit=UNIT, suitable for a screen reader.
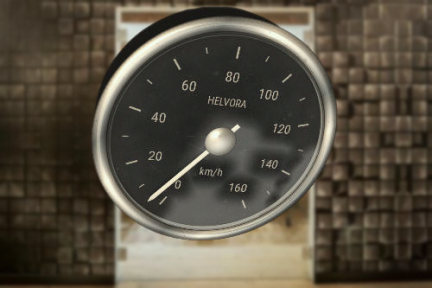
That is value=5 unit=km/h
